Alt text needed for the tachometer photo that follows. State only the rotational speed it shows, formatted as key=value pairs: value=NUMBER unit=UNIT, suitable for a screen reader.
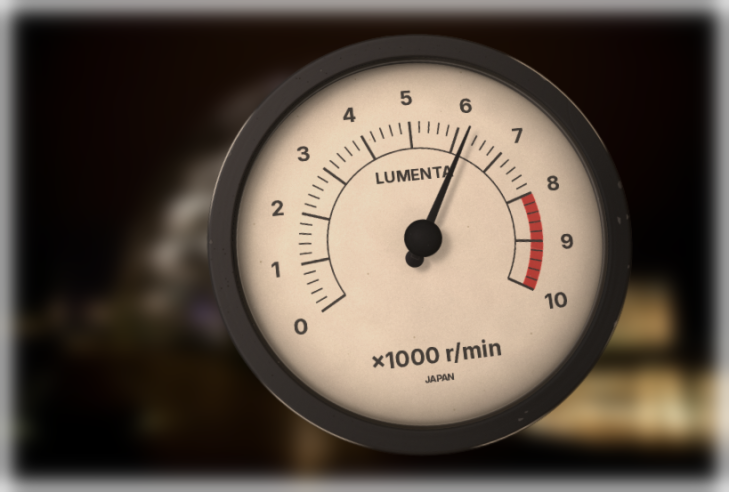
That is value=6200 unit=rpm
